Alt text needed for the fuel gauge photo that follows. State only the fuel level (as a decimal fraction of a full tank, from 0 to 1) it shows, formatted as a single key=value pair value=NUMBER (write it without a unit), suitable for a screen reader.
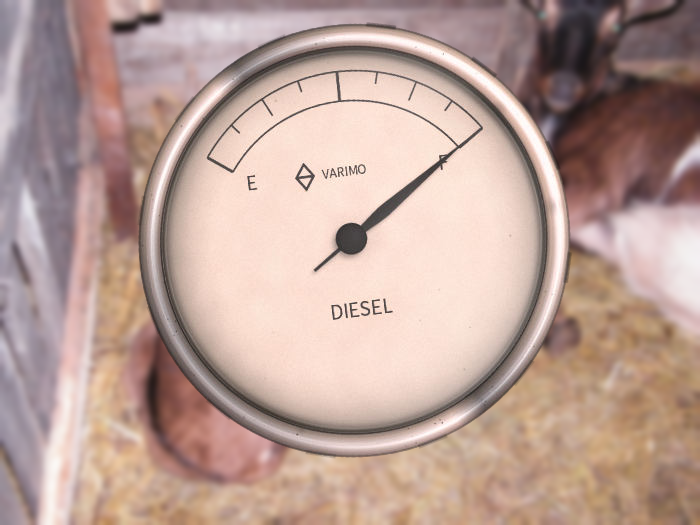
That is value=1
